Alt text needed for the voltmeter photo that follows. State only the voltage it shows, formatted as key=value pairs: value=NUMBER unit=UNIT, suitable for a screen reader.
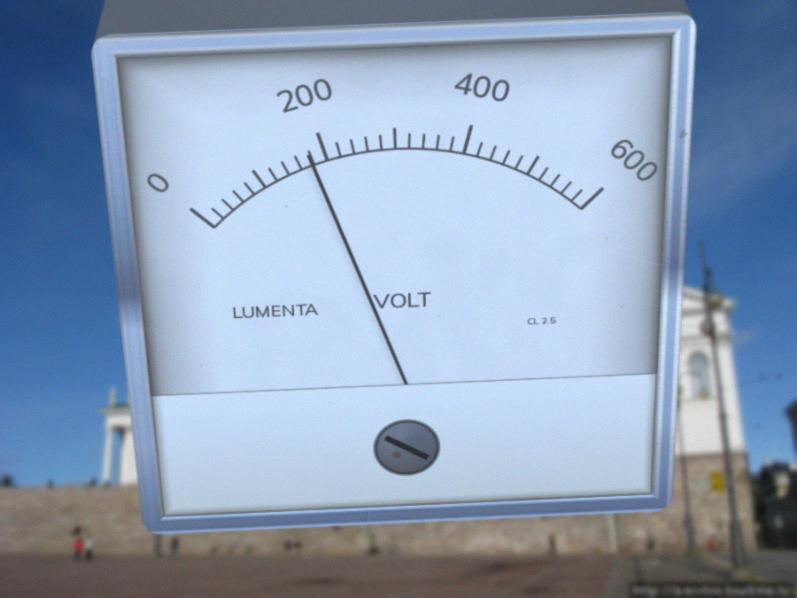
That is value=180 unit=V
